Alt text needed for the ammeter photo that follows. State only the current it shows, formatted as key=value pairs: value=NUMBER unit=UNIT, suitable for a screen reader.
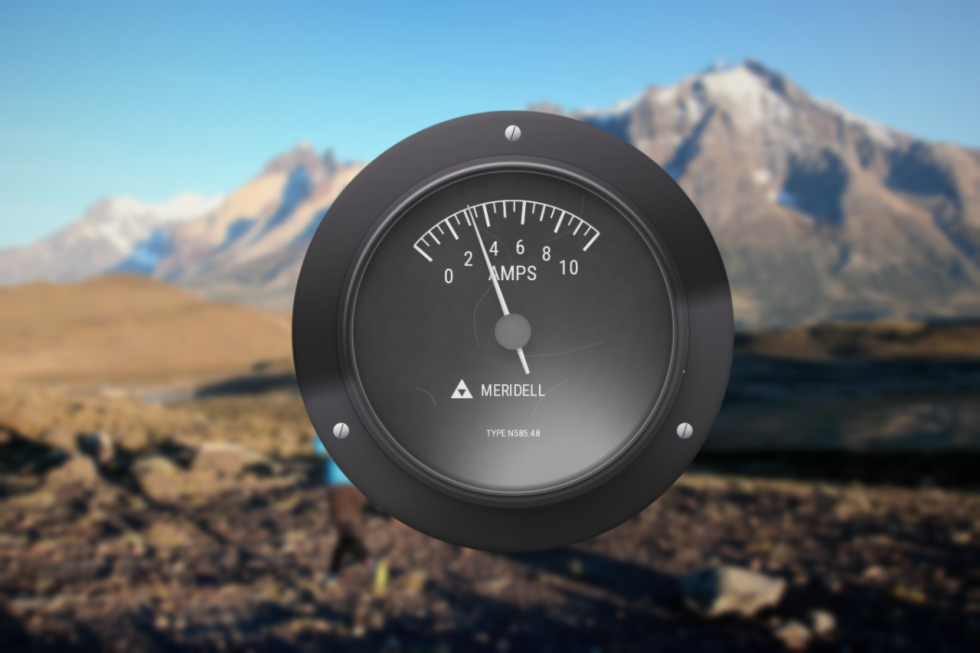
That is value=3.25 unit=A
